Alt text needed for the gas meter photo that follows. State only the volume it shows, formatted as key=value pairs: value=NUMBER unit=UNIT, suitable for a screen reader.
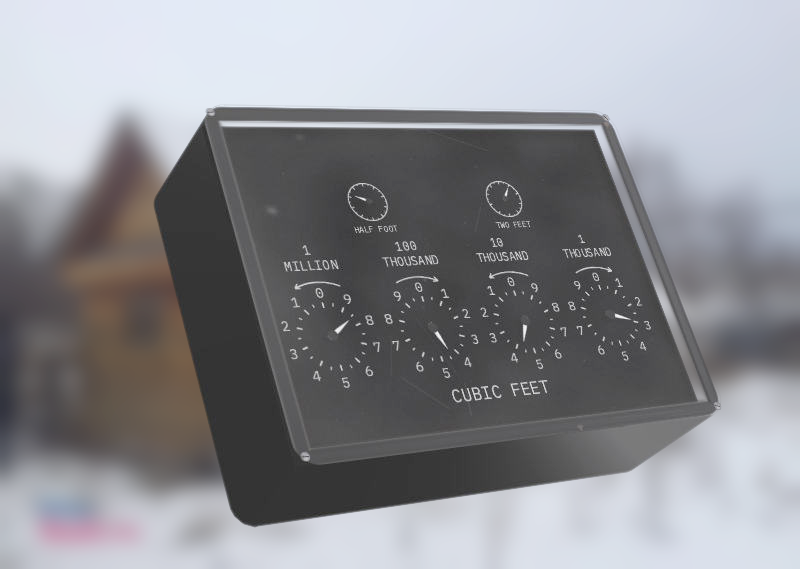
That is value=844300 unit=ft³
